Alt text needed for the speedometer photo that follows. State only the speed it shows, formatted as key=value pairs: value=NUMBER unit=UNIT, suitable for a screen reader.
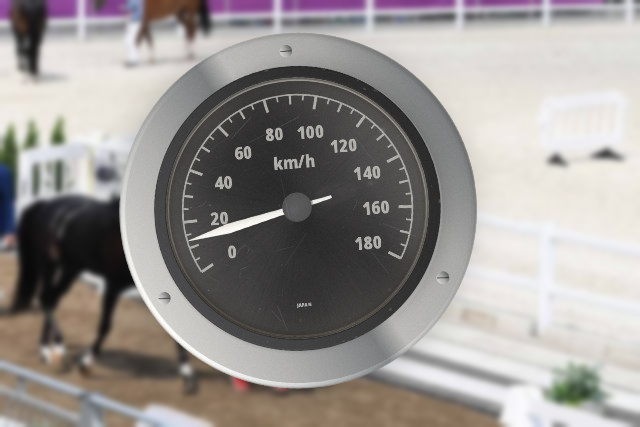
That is value=12.5 unit=km/h
